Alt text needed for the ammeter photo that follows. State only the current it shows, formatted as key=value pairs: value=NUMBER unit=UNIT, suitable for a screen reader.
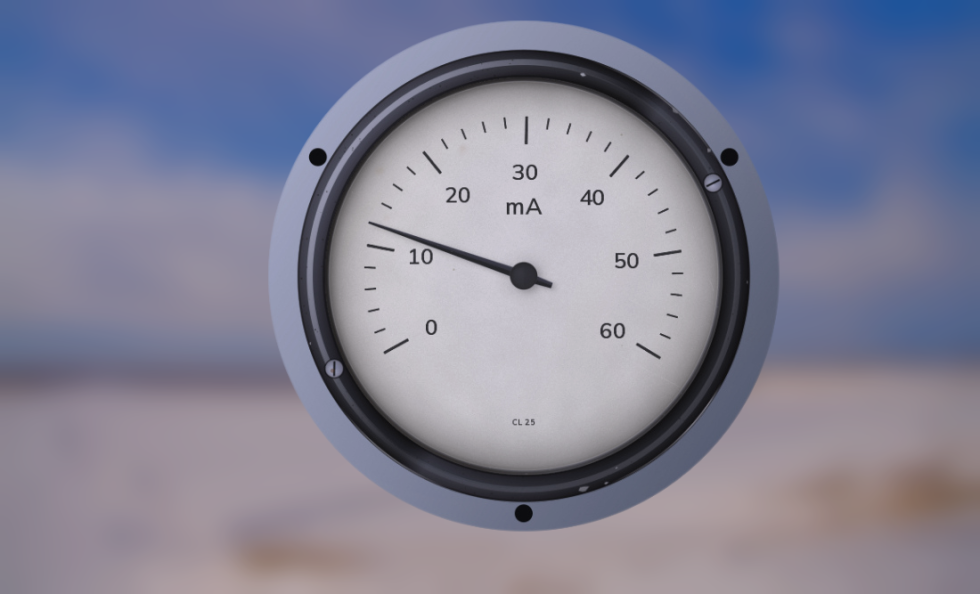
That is value=12 unit=mA
